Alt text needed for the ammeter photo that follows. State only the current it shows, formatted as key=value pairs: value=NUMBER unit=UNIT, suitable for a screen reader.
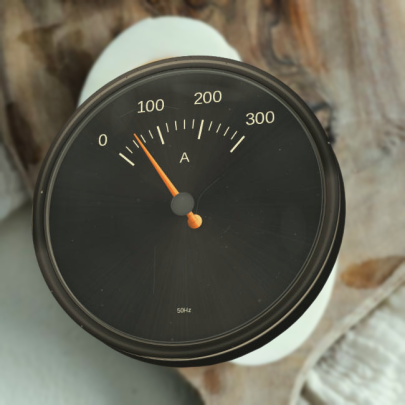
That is value=50 unit=A
